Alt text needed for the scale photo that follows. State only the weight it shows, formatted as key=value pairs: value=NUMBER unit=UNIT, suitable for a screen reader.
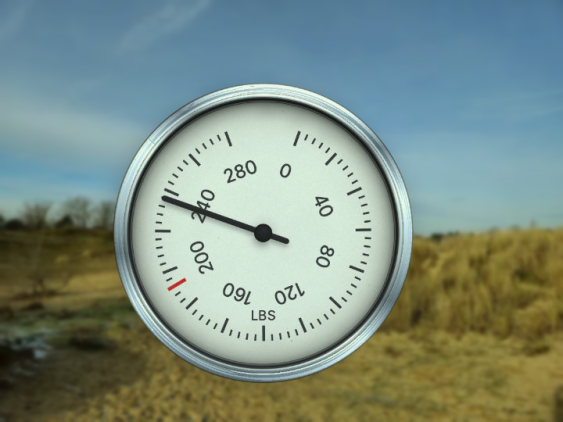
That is value=236 unit=lb
